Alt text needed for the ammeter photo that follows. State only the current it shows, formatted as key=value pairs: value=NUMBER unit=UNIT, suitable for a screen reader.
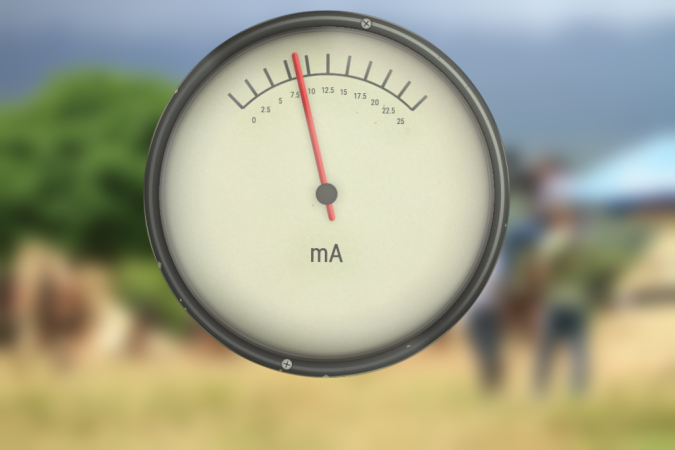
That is value=8.75 unit=mA
